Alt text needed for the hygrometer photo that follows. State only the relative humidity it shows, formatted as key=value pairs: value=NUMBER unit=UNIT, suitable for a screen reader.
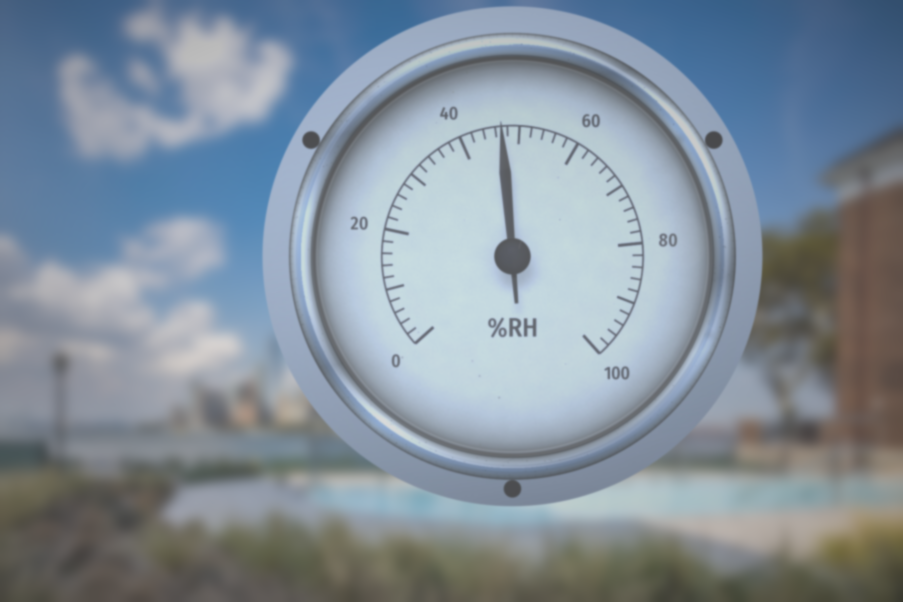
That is value=47 unit=%
